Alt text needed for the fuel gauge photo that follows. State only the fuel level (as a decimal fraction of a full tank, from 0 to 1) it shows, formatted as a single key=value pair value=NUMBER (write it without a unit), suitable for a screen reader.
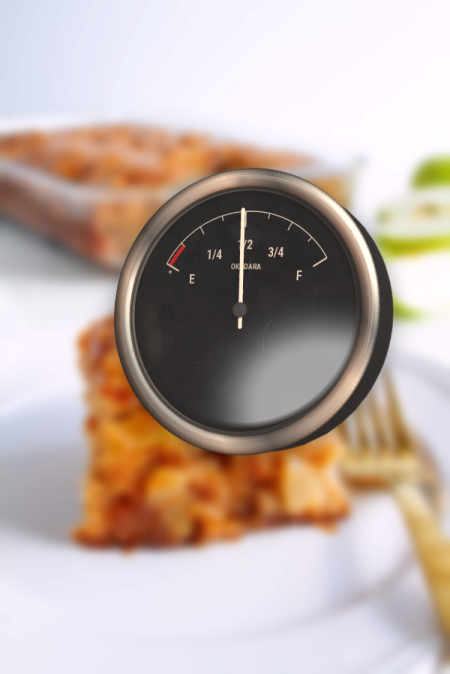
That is value=0.5
